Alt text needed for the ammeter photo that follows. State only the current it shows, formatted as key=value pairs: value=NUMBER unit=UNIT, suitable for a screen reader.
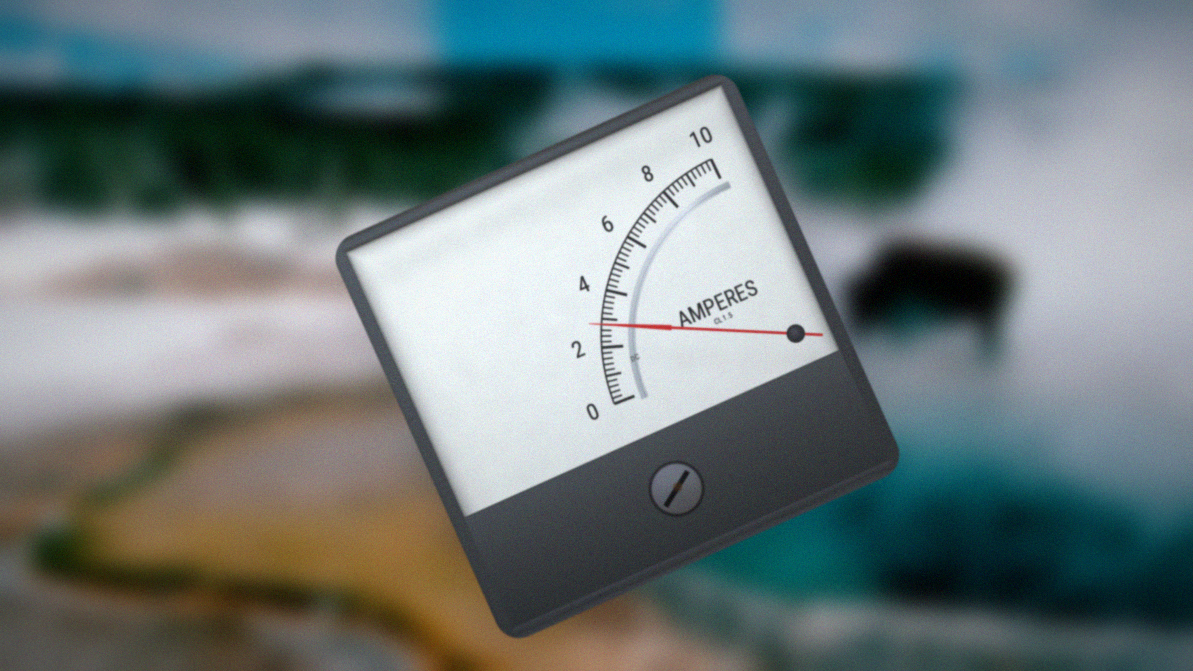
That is value=2.8 unit=A
